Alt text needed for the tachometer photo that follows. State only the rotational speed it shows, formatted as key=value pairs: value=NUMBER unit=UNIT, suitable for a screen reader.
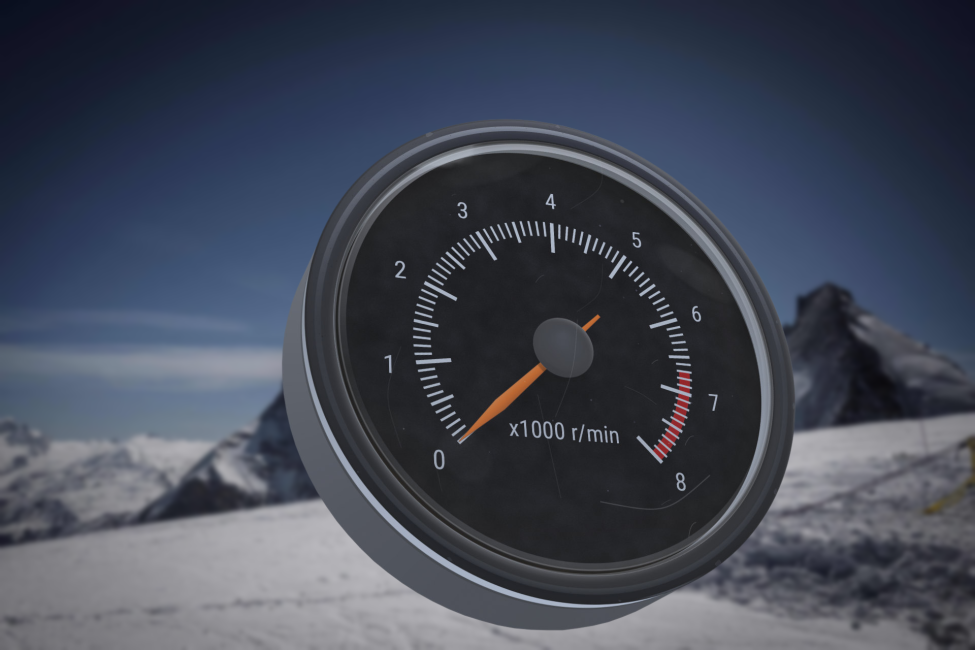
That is value=0 unit=rpm
